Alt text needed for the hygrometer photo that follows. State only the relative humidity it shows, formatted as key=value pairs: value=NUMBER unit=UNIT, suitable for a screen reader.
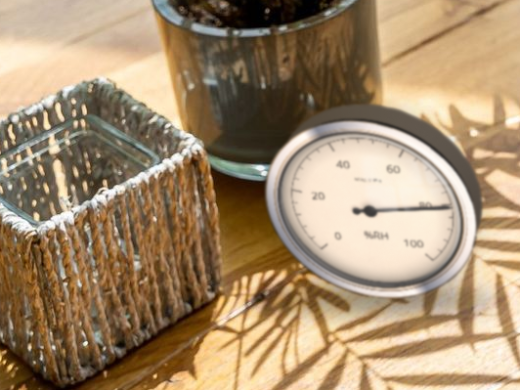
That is value=80 unit=%
